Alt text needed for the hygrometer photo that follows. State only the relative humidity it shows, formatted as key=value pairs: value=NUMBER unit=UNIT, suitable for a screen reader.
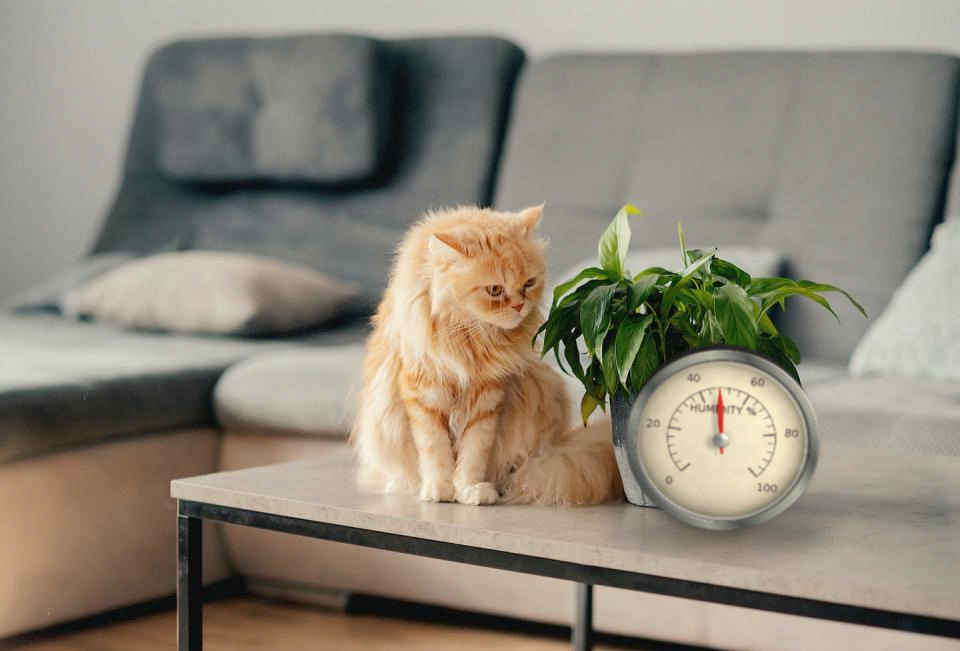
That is value=48 unit=%
